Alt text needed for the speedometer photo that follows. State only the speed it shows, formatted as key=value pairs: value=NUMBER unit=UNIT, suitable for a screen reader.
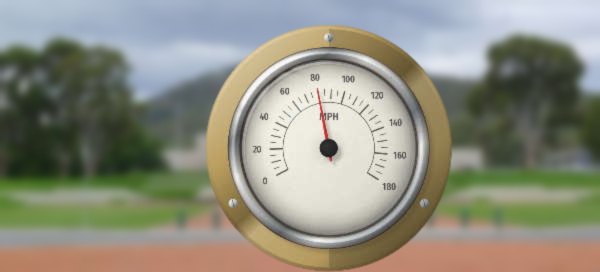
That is value=80 unit=mph
